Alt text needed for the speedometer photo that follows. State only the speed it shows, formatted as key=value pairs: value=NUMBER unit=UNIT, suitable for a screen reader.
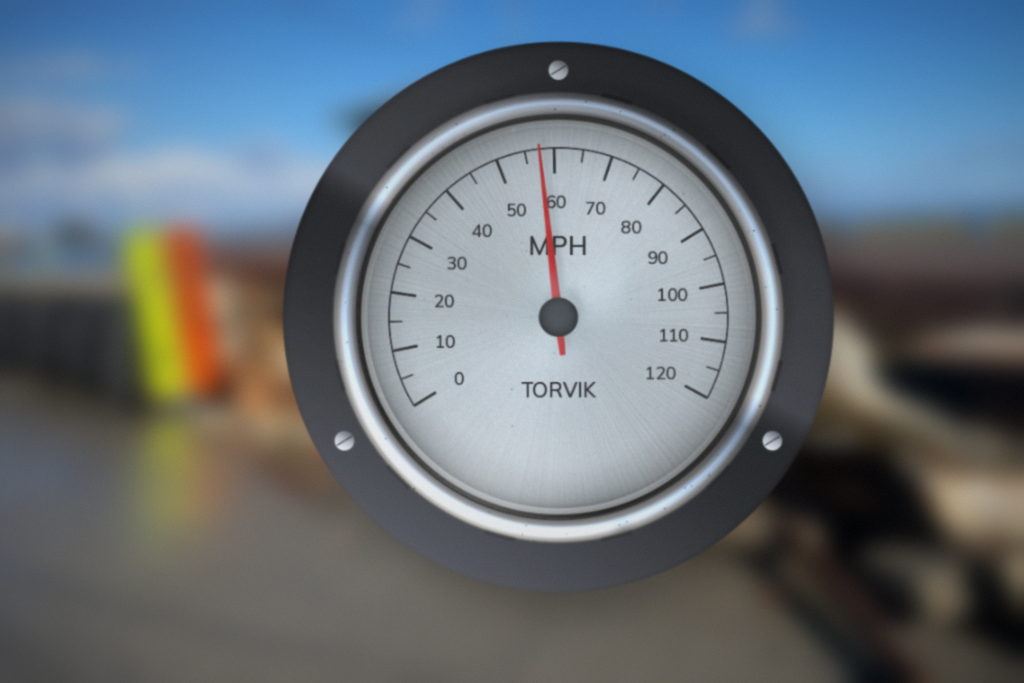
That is value=57.5 unit=mph
